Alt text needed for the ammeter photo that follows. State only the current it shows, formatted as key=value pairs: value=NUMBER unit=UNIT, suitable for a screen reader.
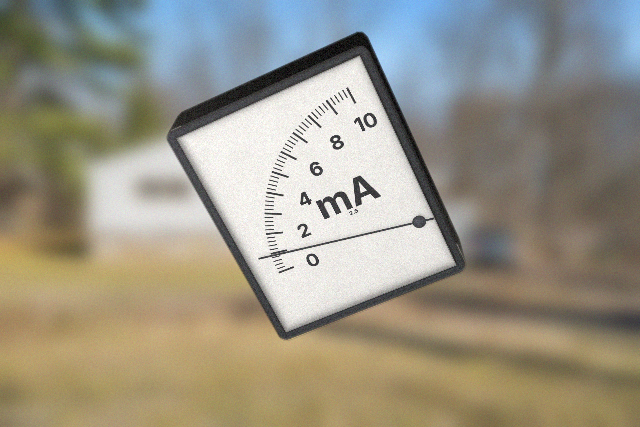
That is value=1 unit=mA
